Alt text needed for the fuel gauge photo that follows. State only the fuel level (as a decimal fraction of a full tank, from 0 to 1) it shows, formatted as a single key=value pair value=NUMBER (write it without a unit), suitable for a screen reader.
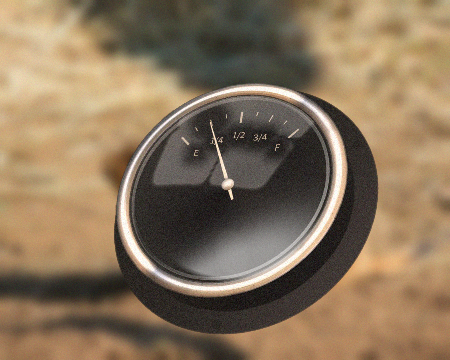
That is value=0.25
